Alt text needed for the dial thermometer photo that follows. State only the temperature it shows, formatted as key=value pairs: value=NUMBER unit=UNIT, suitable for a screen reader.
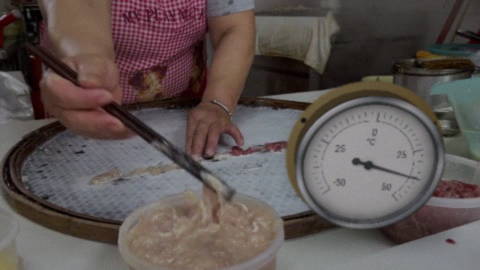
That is value=37.5 unit=°C
